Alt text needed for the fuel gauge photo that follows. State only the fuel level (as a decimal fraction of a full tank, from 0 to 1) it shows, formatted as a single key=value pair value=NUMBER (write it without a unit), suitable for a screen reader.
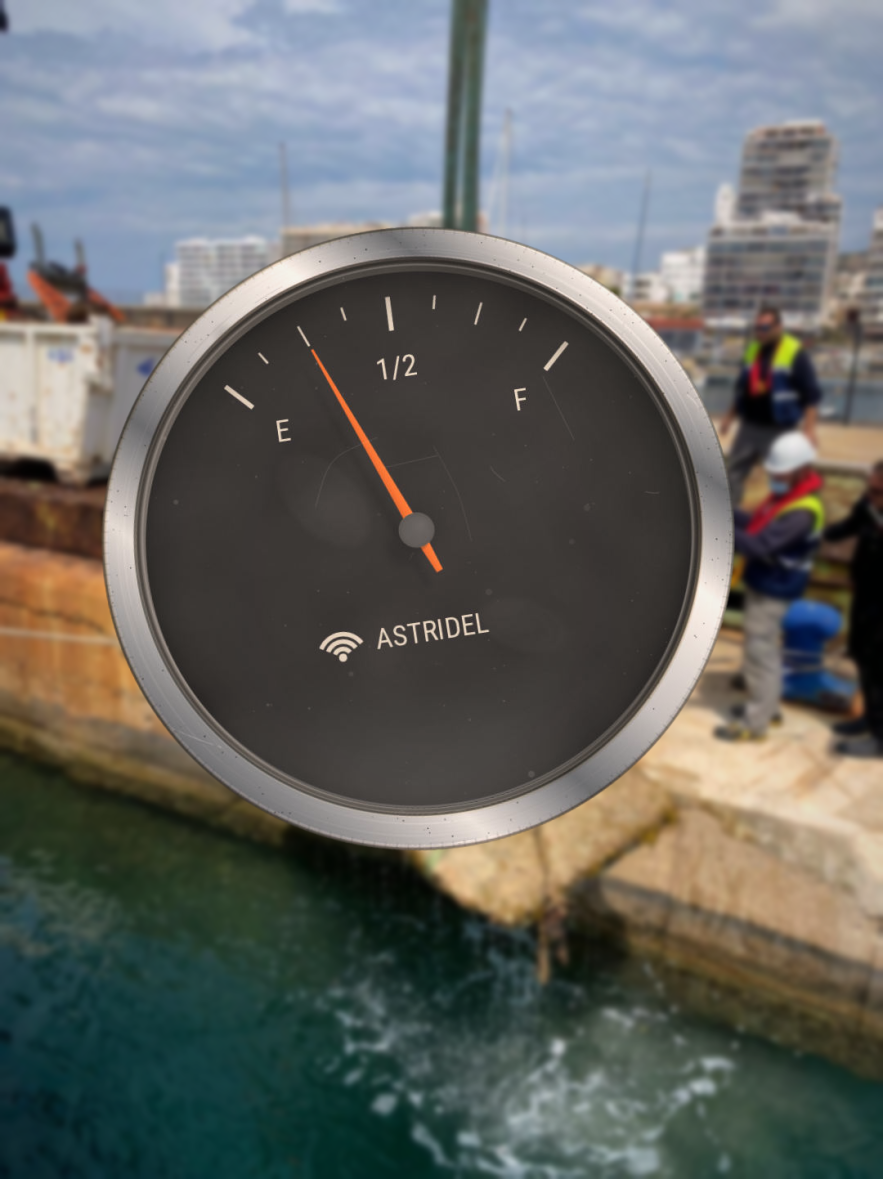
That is value=0.25
